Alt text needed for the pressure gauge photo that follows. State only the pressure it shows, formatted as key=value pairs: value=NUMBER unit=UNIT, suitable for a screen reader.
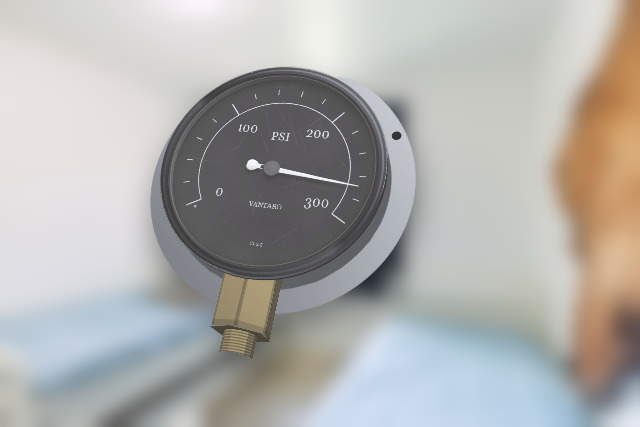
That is value=270 unit=psi
